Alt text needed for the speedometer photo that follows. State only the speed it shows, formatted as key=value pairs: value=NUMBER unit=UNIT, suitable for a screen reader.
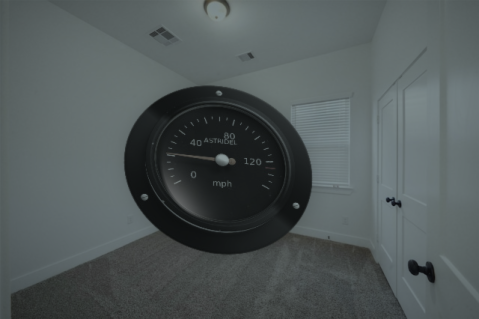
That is value=20 unit=mph
